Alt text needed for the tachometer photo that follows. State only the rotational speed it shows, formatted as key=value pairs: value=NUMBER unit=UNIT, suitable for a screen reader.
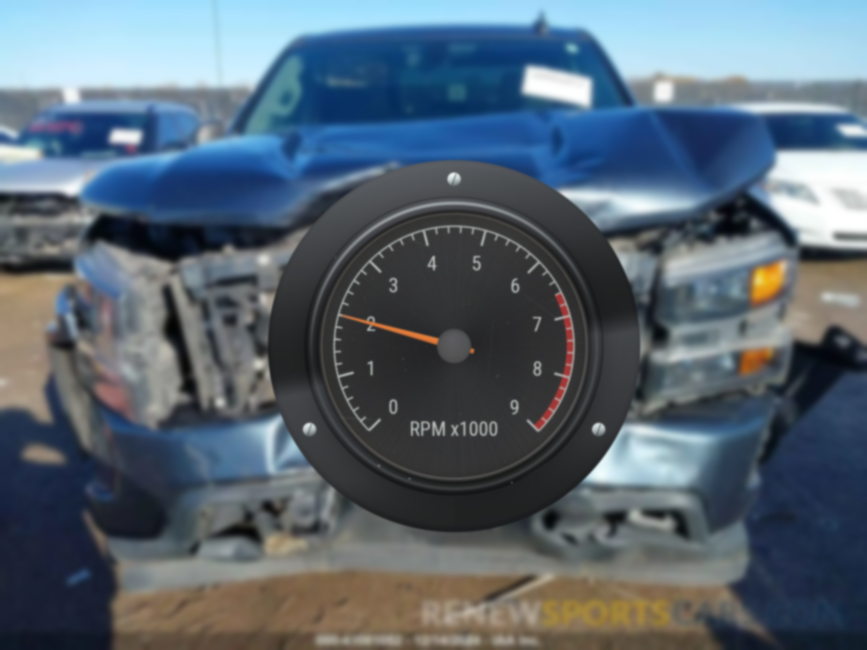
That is value=2000 unit=rpm
